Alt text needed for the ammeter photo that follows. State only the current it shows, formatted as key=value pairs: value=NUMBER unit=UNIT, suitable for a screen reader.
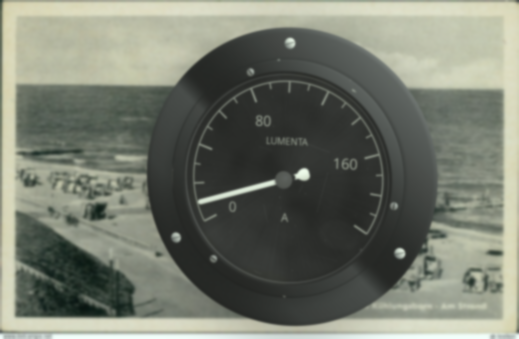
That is value=10 unit=A
